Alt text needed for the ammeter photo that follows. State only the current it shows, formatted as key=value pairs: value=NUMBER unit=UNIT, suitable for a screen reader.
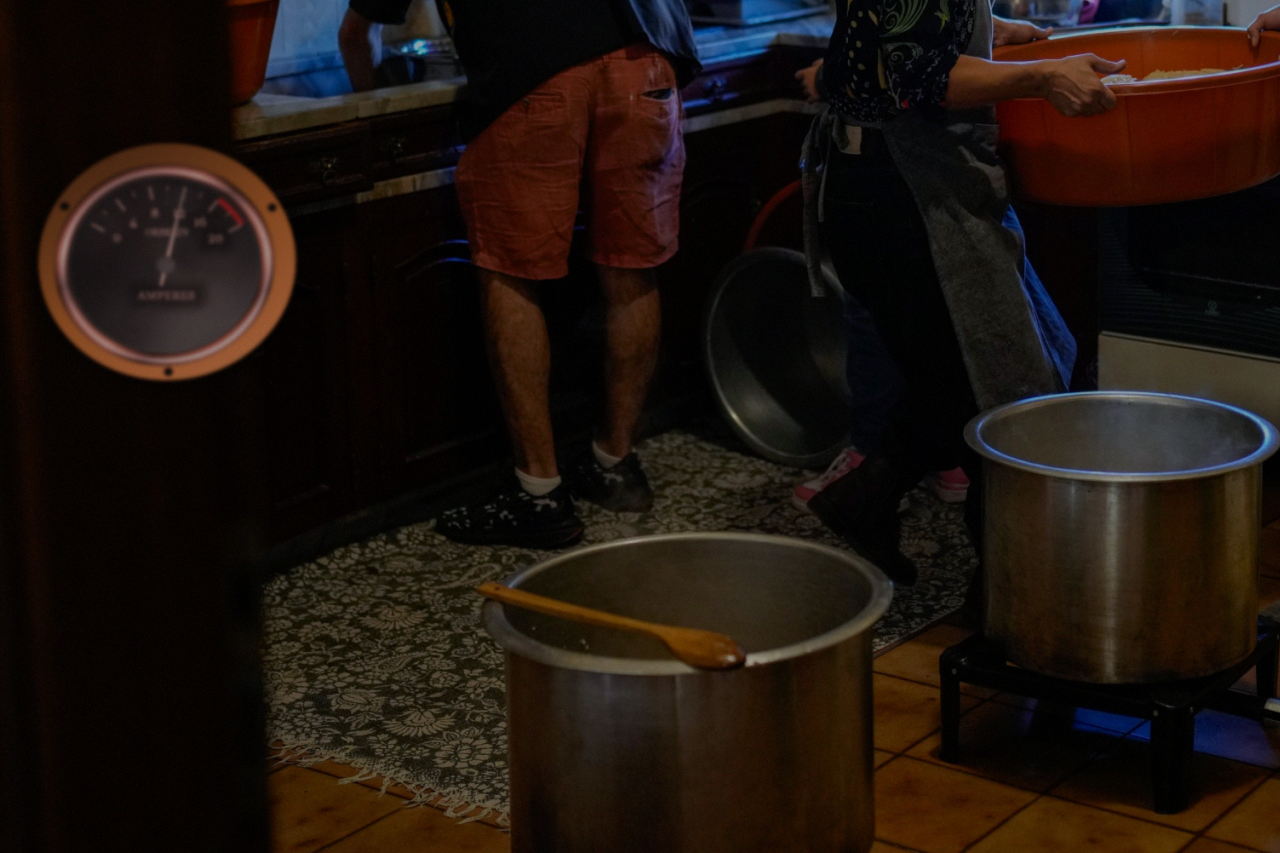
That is value=12 unit=A
